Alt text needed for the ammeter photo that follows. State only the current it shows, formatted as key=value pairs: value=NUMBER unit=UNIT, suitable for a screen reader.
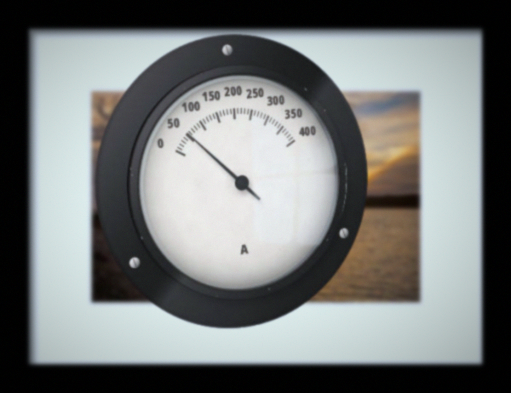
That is value=50 unit=A
